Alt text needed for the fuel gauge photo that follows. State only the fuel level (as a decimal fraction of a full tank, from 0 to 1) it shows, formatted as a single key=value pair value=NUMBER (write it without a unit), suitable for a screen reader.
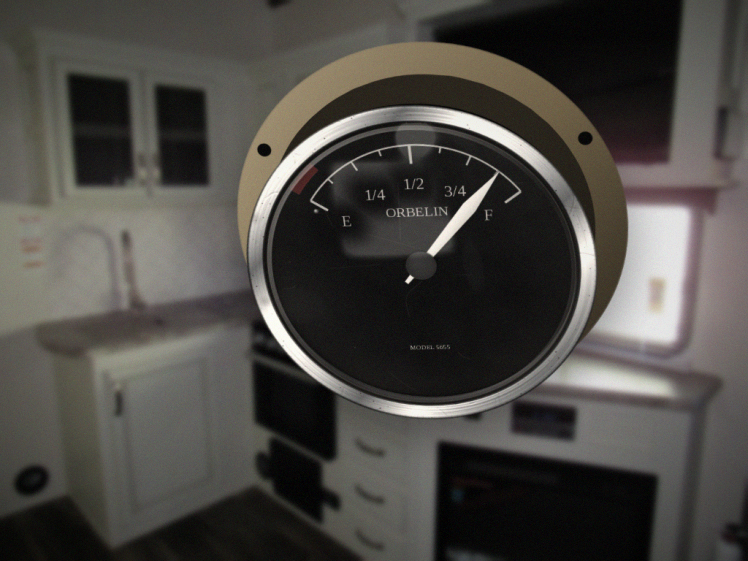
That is value=0.875
